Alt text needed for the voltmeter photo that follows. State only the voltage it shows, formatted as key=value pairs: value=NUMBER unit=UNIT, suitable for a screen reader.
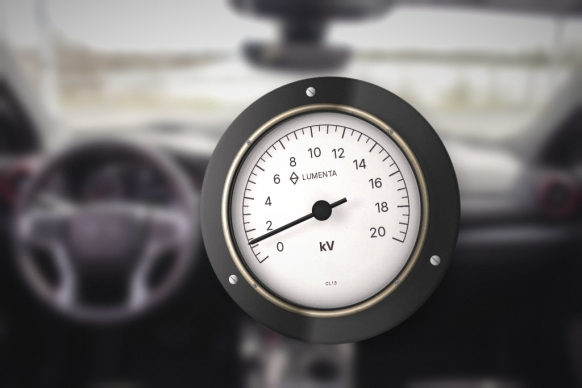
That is value=1.25 unit=kV
